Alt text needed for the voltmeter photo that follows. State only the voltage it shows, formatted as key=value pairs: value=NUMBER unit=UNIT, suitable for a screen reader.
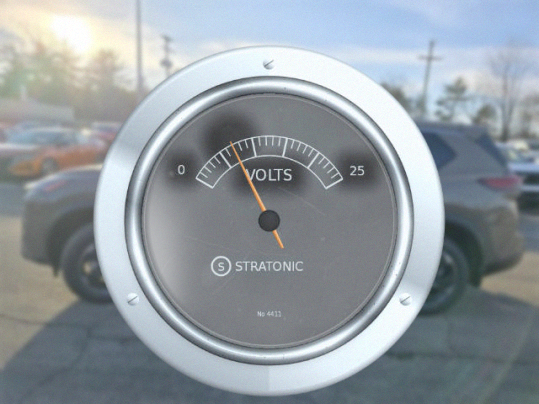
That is value=7 unit=V
